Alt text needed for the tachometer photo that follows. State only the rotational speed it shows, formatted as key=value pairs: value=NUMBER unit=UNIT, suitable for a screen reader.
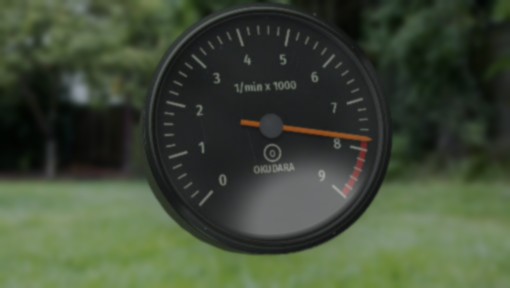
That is value=7800 unit=rpm
